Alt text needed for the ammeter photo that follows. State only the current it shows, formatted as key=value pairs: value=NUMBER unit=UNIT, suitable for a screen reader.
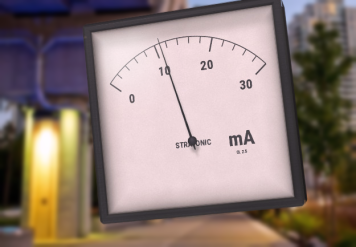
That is value=11 unit=mA
